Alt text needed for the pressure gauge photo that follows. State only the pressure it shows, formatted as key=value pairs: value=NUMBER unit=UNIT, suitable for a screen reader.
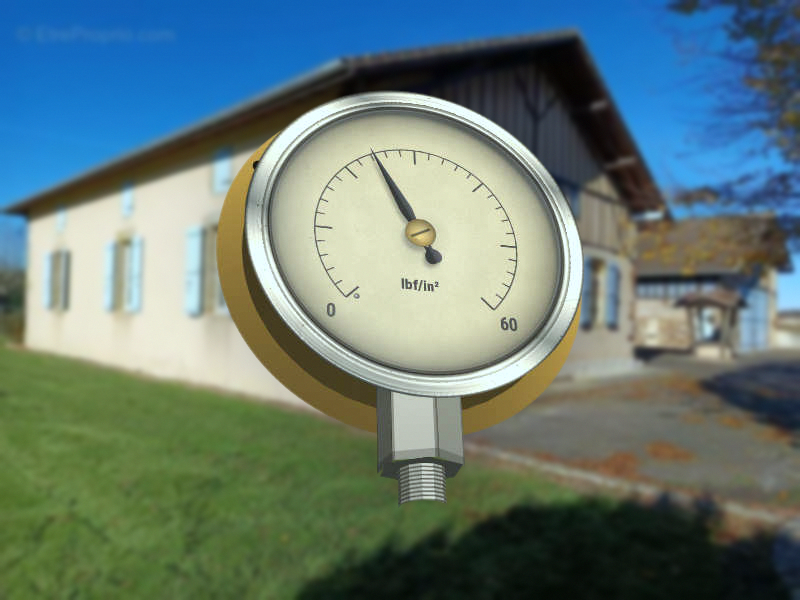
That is value=24 unit=psi
